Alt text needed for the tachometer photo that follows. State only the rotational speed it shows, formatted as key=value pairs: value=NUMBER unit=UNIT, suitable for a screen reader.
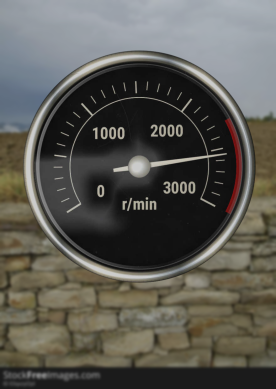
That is value=2550 unit=rpm
